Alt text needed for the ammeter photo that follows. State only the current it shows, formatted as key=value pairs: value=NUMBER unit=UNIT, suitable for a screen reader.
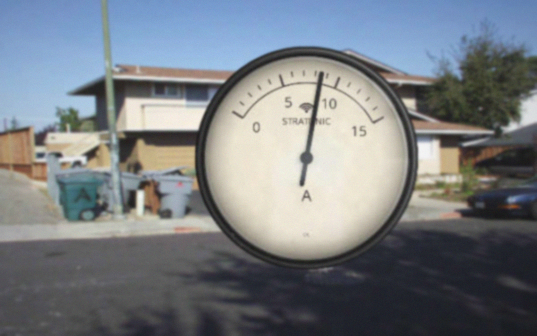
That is value=8.5 unit=A
